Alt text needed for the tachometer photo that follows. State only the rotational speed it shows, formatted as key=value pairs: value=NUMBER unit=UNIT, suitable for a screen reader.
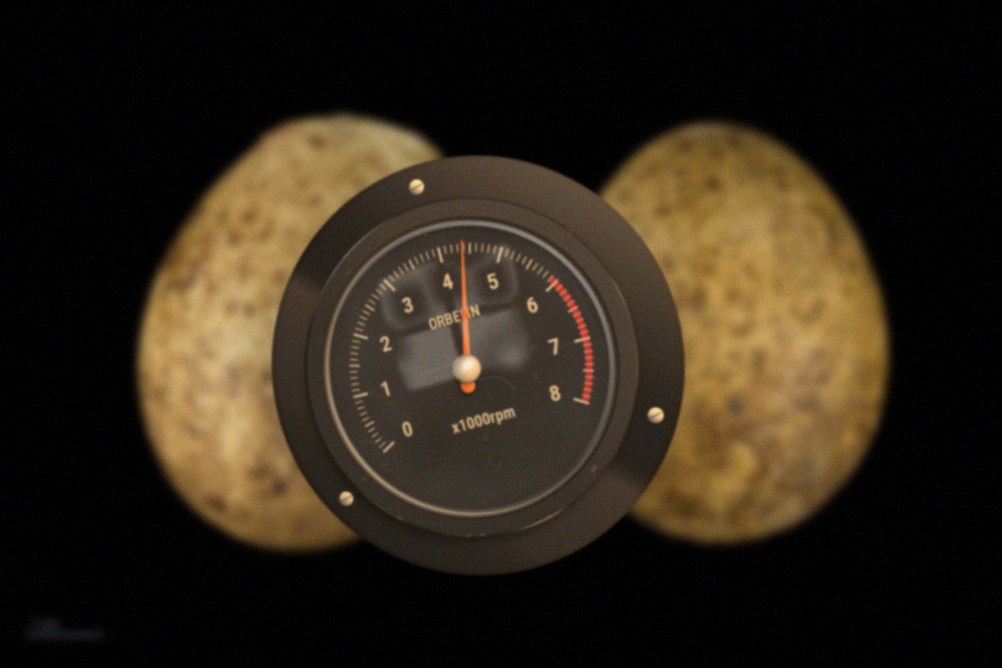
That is value=4400 unit=rpm
